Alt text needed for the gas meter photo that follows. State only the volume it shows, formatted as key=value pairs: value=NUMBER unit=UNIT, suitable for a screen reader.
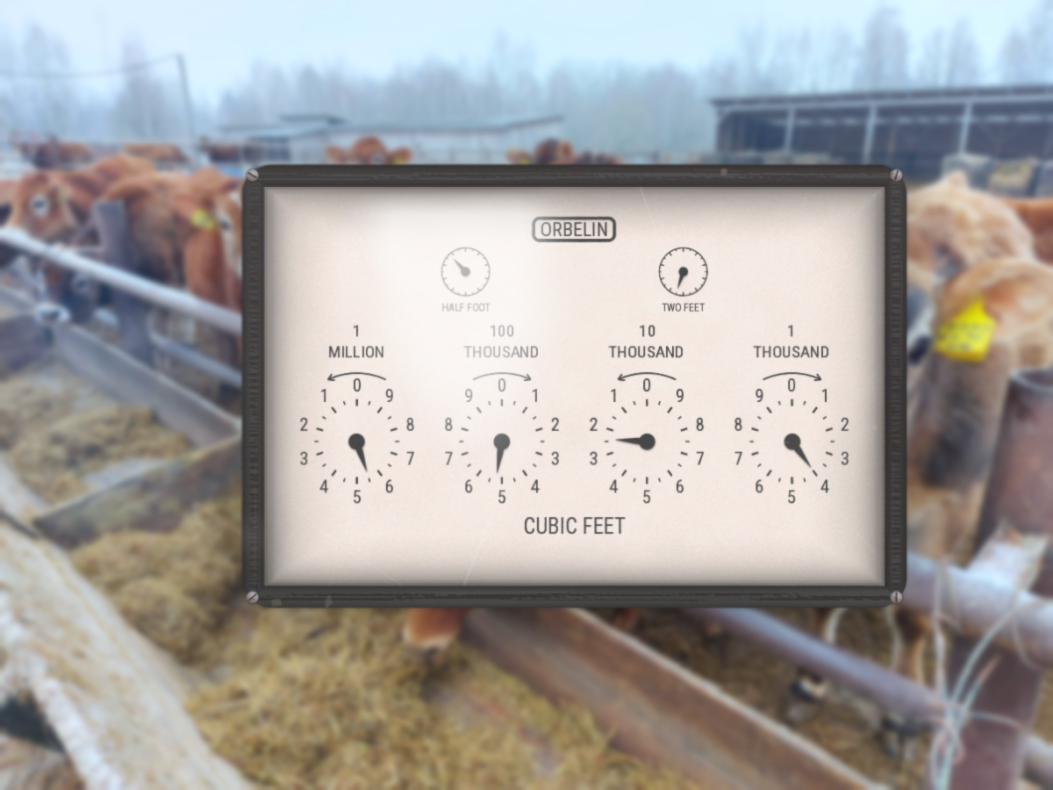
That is value=552400 unit=ft³
